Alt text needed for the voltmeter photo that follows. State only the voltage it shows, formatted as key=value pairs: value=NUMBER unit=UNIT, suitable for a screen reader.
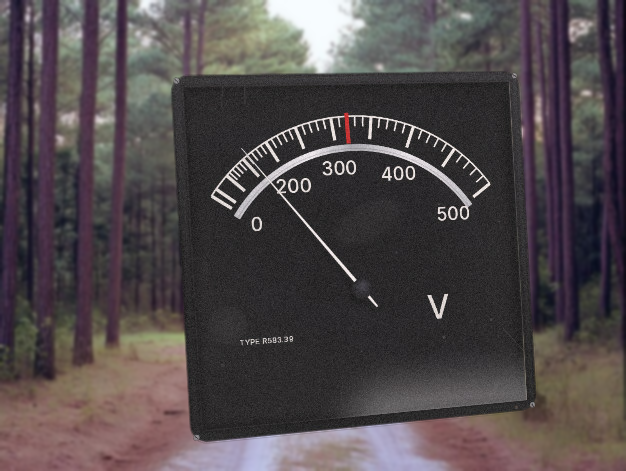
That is value=160 unit=V
